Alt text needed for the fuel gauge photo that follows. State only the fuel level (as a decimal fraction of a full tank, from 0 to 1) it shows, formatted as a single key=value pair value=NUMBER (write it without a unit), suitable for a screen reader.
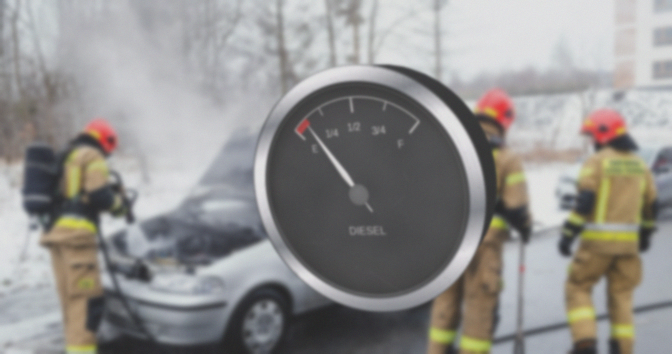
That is value=0.125
